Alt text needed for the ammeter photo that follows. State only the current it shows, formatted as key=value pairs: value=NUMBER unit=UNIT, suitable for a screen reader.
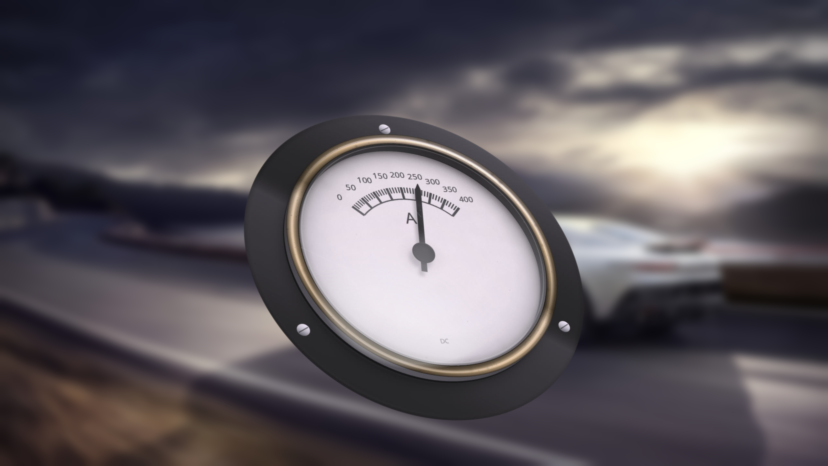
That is value=250 unit=A
